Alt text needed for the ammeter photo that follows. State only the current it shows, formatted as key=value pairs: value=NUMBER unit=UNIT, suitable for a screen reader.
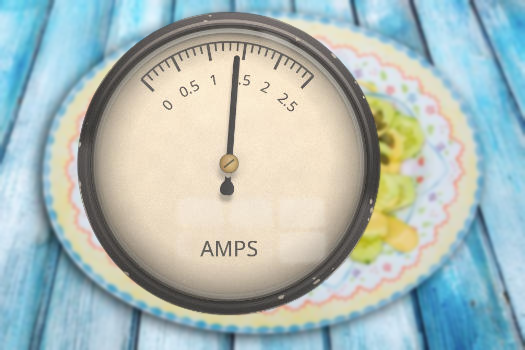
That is value=1.4 unit=A
